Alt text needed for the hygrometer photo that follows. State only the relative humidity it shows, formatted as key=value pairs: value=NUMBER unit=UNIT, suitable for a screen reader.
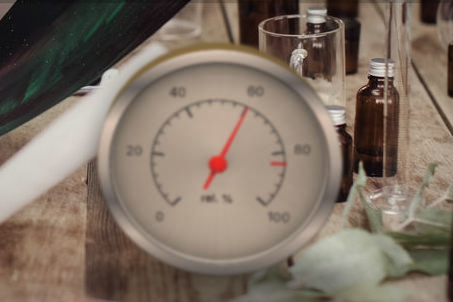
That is value=60 unit=%
